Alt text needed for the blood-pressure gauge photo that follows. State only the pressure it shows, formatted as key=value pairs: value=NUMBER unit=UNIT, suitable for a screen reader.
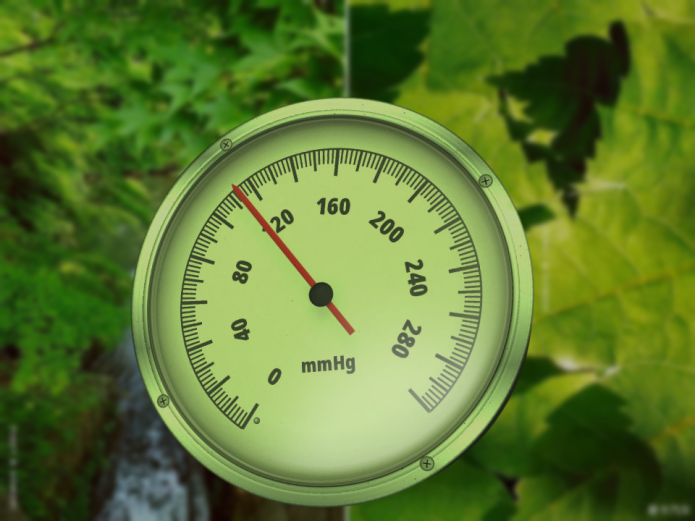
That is value=114 unit=mmHg
